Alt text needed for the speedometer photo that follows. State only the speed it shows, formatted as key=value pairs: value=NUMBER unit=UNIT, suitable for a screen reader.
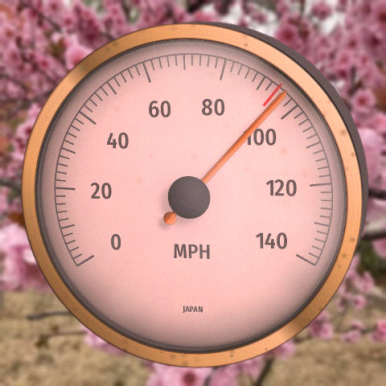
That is value=96 unit=mph
